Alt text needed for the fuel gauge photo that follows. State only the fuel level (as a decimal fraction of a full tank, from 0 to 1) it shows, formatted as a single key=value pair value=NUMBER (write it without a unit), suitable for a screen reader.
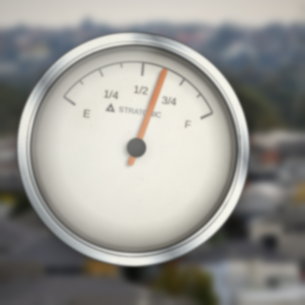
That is value=0.625
